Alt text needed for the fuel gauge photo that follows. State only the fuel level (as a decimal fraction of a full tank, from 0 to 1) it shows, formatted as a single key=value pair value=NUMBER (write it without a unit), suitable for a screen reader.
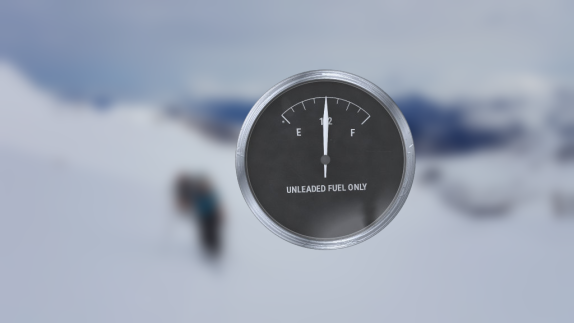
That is value=0.5
